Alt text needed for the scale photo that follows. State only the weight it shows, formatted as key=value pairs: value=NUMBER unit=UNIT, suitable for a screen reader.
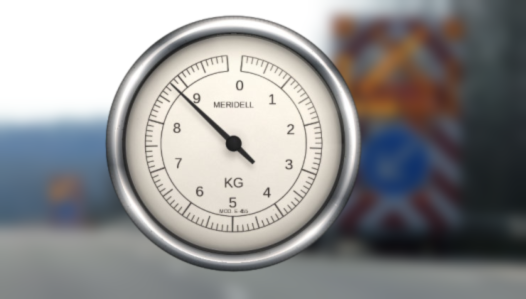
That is value=8.8 unit=kg
